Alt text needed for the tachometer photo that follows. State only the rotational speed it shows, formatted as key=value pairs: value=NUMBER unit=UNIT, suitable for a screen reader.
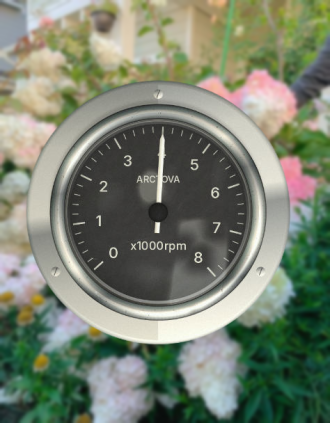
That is value=4000 unit=rpm
